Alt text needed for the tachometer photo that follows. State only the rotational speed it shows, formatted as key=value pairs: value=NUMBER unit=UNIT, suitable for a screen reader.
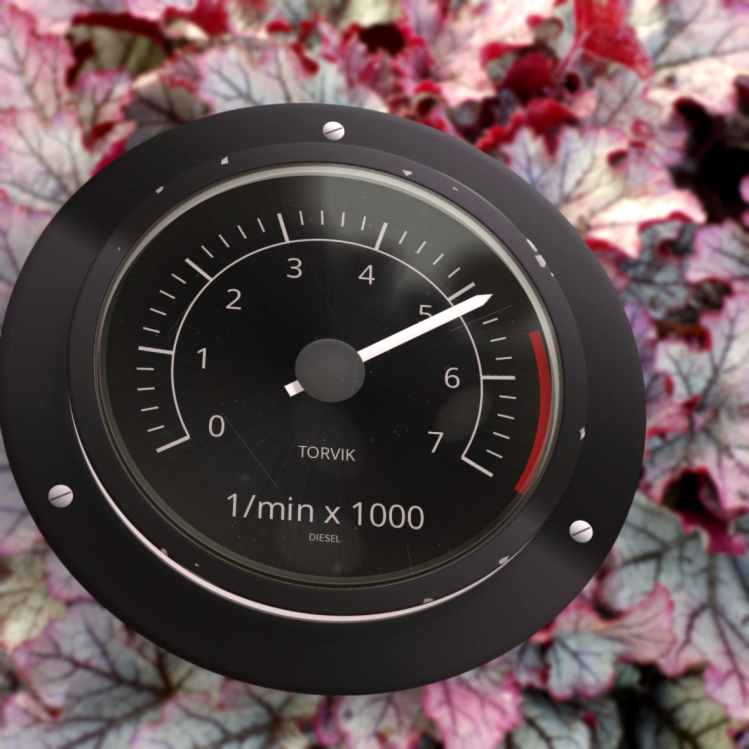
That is value=5200 unit=rpm
